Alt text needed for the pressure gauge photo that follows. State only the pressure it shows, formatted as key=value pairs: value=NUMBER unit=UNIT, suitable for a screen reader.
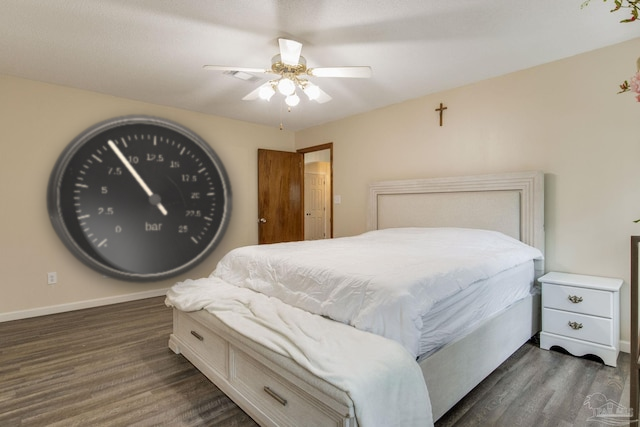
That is value=9 unit=bar
